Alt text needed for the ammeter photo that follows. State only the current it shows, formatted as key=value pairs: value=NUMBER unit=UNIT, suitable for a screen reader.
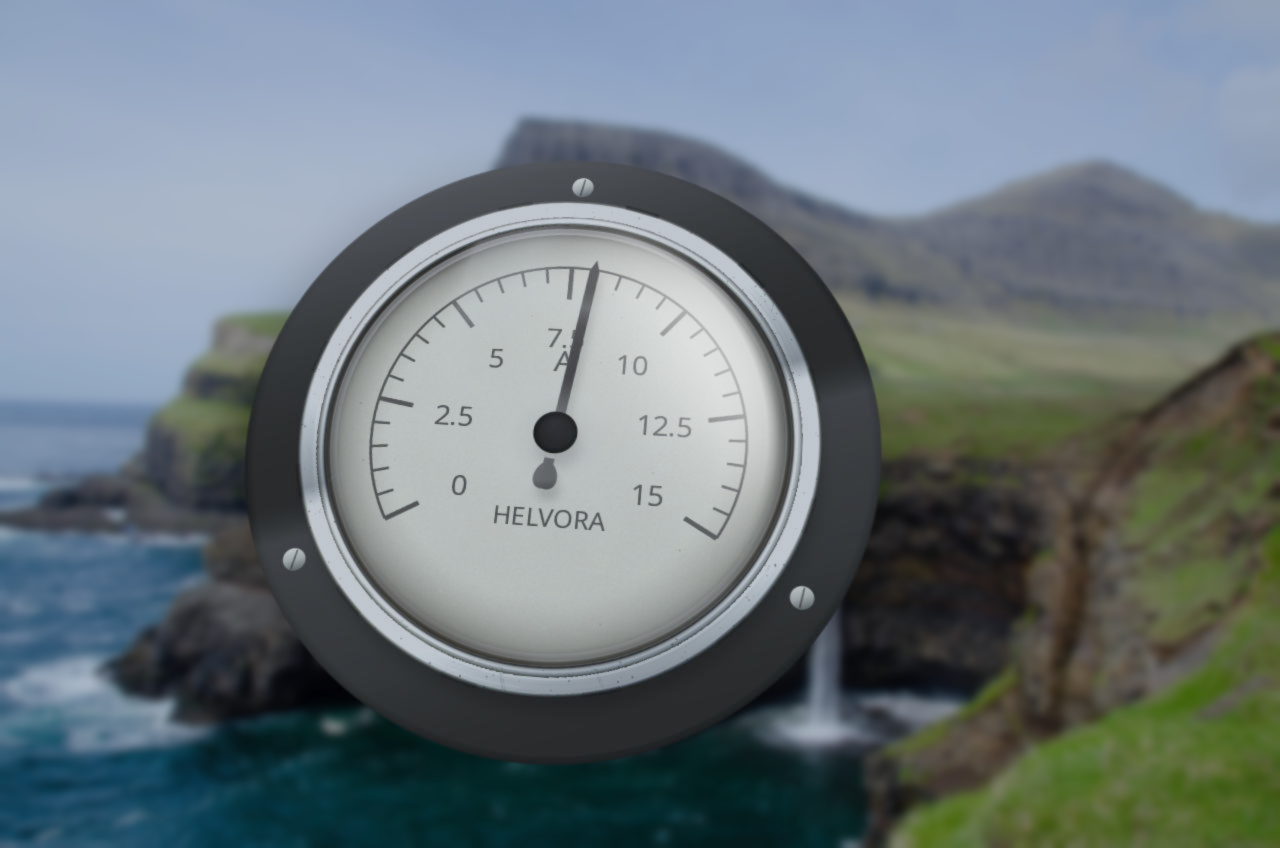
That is value=8 unit=A
